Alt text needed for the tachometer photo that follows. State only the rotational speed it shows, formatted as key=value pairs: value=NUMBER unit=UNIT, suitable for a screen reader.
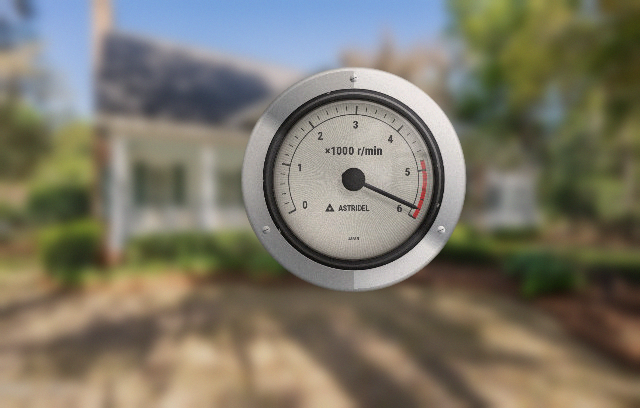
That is value=5800 unit=rpm
